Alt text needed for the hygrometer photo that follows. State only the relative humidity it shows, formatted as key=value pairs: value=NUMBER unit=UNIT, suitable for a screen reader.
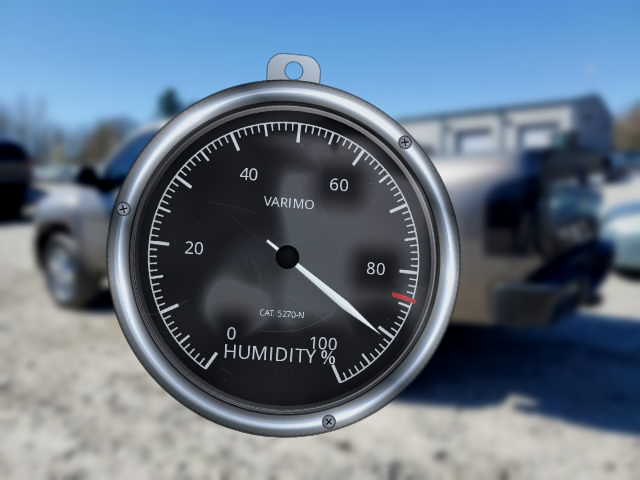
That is value=91 unit=%
